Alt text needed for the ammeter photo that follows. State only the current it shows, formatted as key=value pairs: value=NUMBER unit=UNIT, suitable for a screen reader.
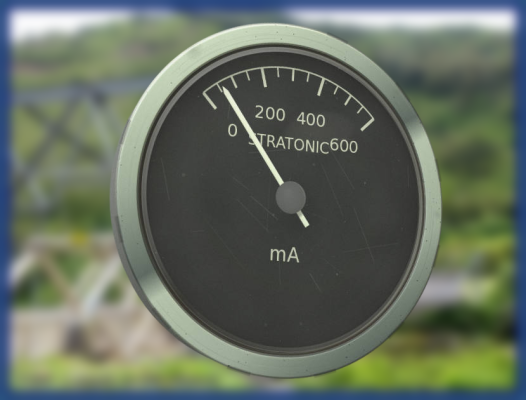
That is value=50 unit=mA
